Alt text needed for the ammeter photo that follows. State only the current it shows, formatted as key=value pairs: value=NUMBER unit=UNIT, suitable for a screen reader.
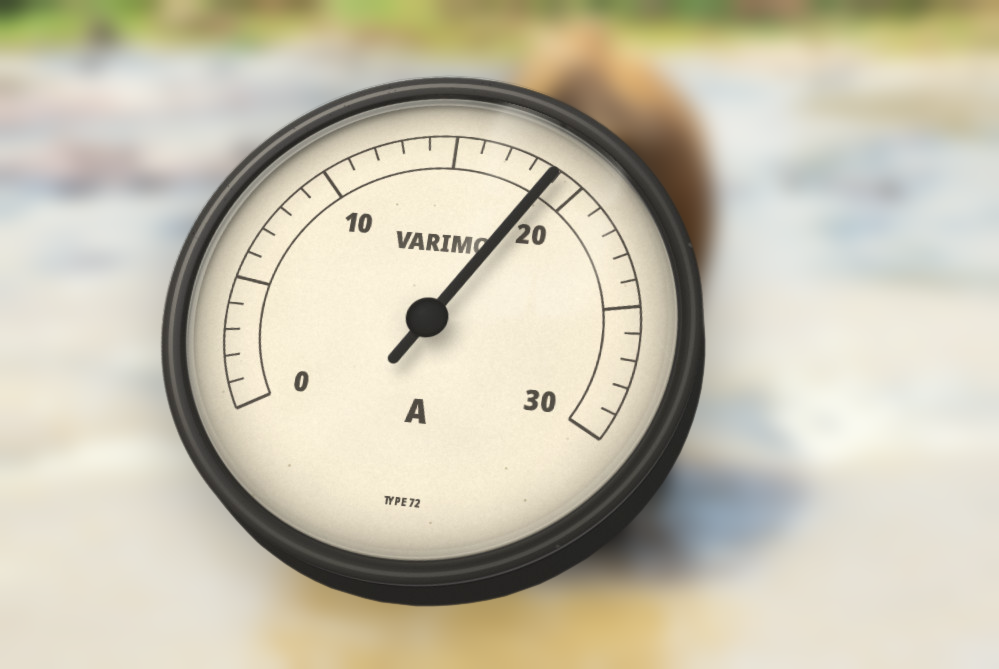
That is value=19 unit=A
